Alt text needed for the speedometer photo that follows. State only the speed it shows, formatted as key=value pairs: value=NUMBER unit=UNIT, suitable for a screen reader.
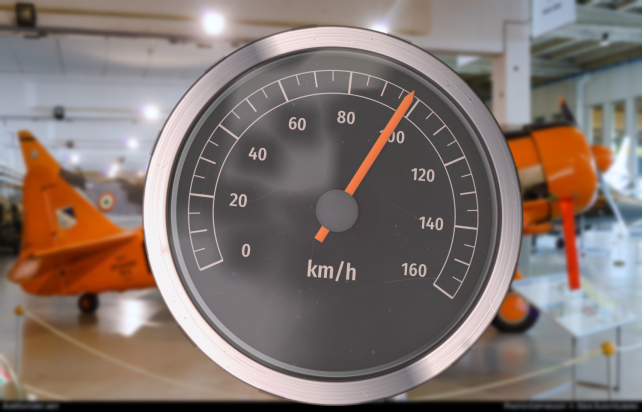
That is value=97.5 unit=km/h
